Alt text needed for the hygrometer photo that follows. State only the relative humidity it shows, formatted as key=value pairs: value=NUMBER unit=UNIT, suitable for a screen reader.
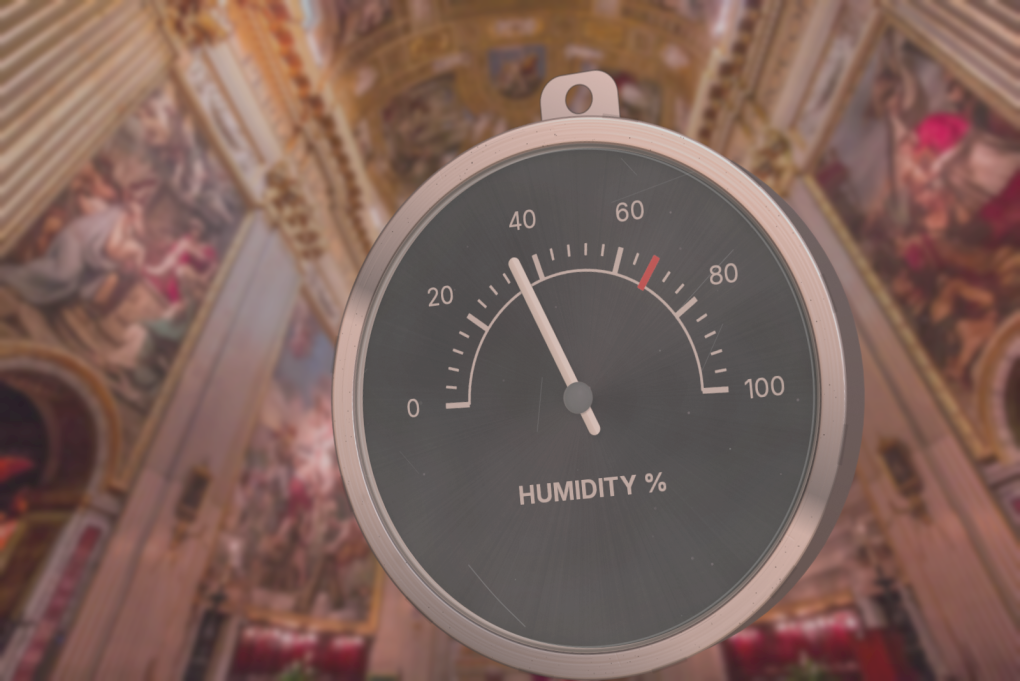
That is value=36 unit=%
